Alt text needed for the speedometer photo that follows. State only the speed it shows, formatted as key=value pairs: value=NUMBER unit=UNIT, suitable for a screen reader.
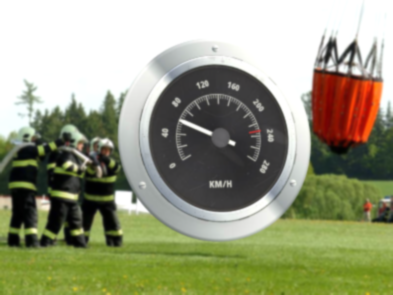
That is value=60 unit=km/h
